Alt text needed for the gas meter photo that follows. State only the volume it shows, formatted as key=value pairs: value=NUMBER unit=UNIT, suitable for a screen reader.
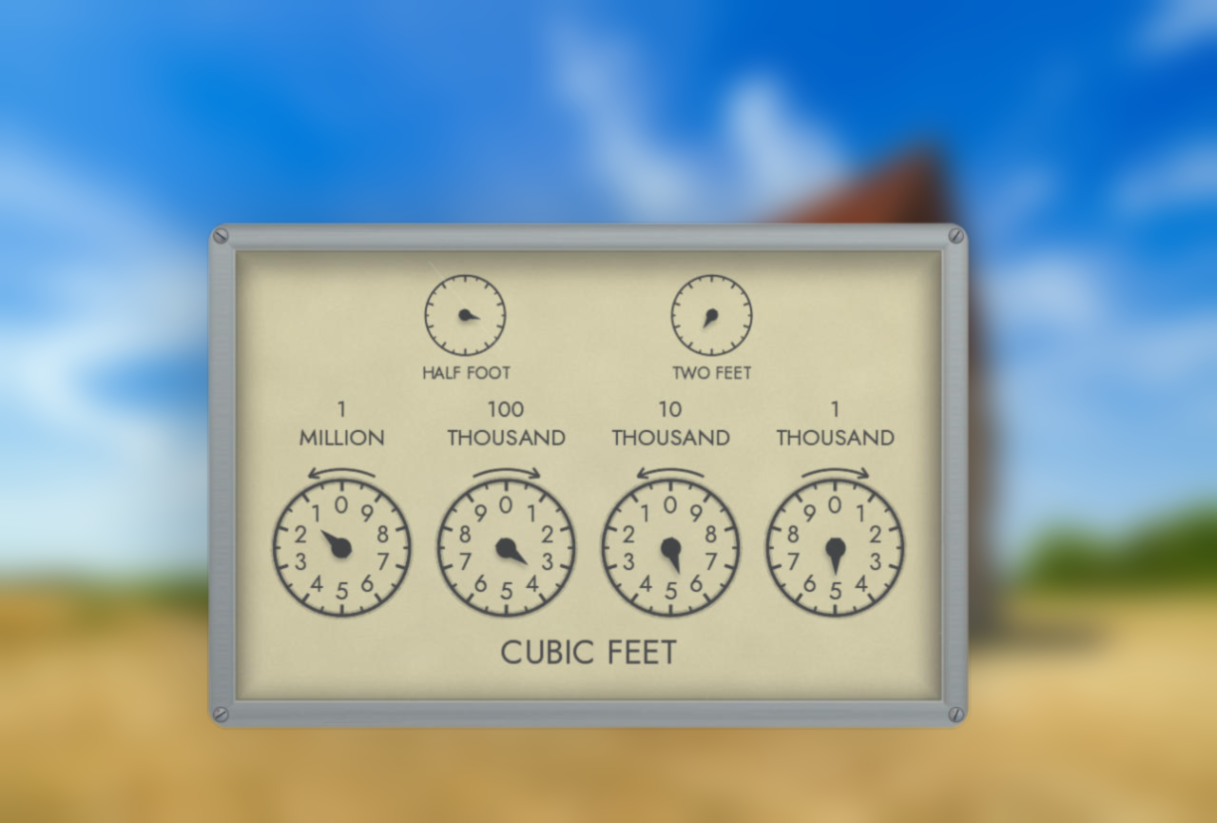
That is value=135500 unit=ft³
